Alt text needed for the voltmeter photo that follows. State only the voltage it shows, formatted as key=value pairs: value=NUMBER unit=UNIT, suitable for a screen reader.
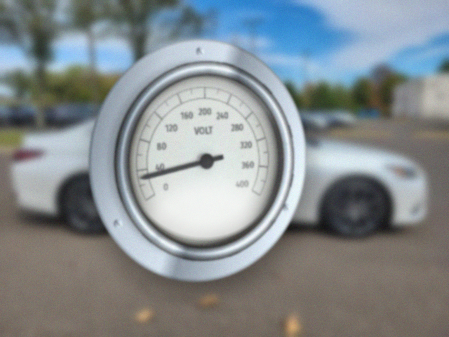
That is value=30 unit=V
